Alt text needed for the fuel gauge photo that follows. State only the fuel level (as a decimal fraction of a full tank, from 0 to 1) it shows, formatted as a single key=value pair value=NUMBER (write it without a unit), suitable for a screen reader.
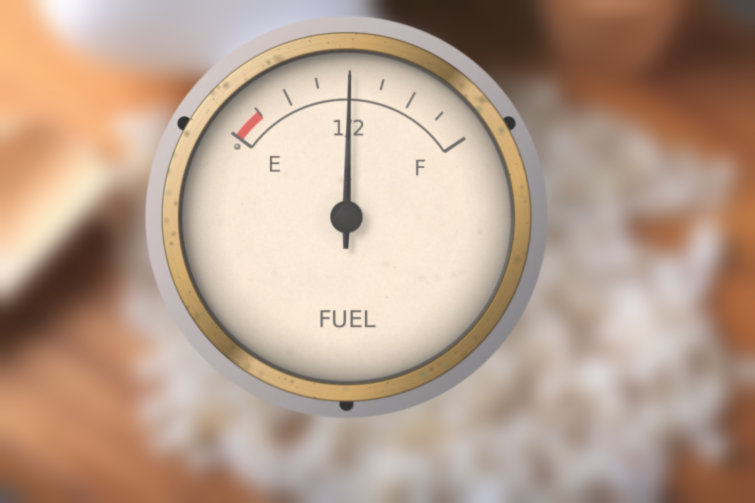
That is value=0.5
